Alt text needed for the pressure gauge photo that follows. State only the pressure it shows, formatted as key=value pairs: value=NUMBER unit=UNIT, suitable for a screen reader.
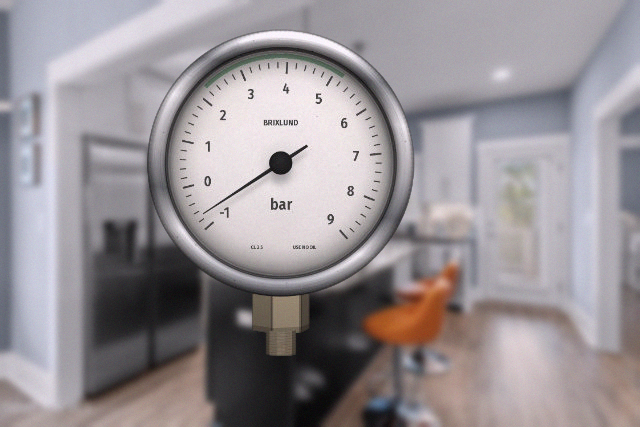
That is value=-0.7 unit=bar
